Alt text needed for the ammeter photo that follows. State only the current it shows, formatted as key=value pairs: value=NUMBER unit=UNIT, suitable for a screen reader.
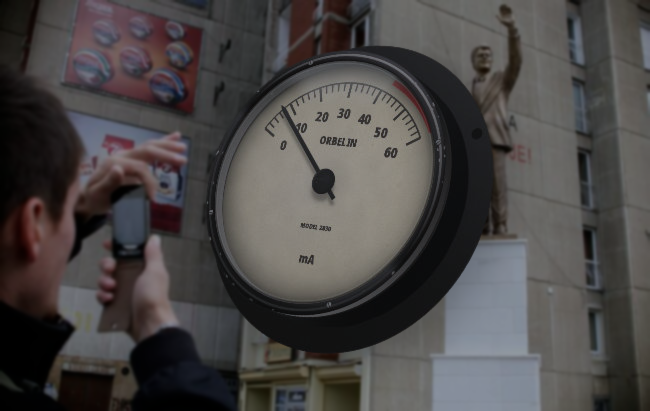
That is value=8 unit=mA
